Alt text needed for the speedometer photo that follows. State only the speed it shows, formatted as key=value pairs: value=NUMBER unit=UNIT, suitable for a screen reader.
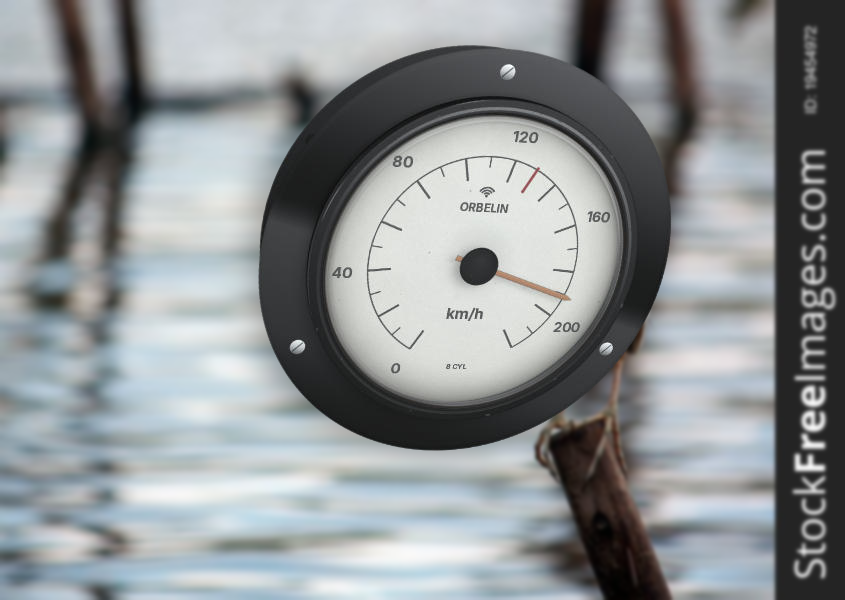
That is value=190 unit=km/h
